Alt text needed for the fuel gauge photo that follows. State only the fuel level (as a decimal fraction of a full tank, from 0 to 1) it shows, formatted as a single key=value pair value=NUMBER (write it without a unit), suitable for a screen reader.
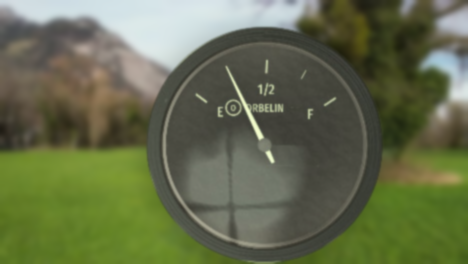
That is value=0.25
